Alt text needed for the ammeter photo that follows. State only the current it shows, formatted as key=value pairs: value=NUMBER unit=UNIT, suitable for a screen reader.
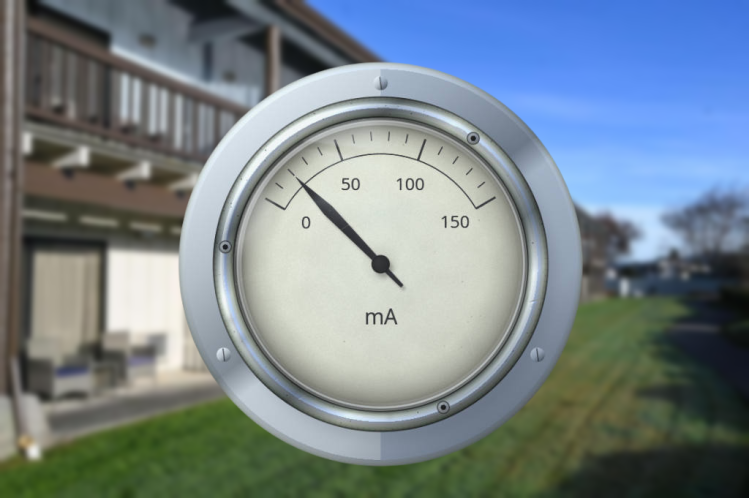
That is value=20 unit=mA
